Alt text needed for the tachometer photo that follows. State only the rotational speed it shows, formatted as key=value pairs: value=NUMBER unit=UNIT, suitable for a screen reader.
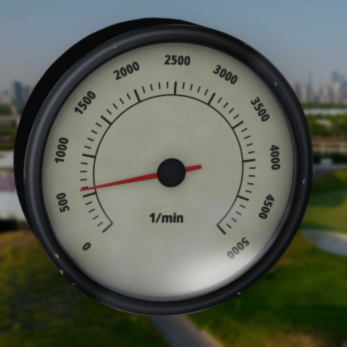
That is value=600 unit=rpm
